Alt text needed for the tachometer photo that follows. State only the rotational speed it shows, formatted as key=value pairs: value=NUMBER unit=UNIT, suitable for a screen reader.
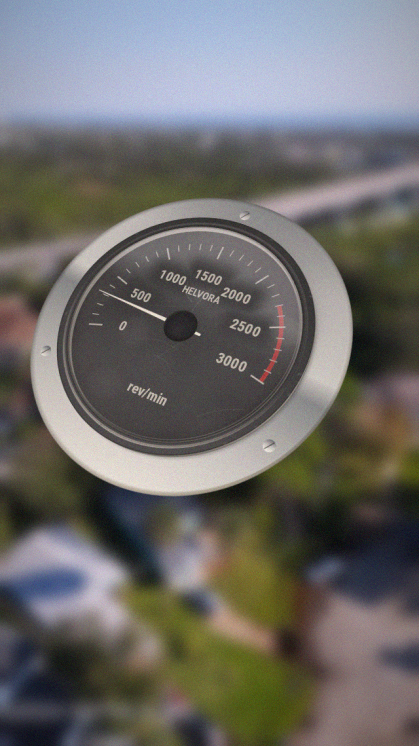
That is value=300 unit=rpm
